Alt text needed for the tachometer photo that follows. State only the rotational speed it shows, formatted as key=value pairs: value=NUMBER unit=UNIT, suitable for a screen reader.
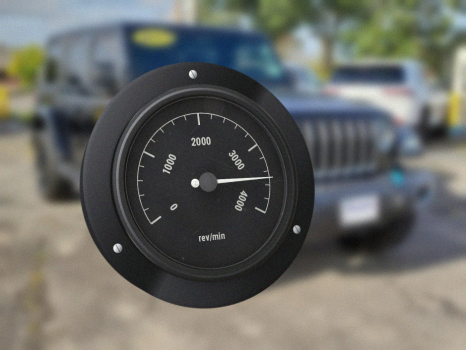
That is value=3500 unit=rpm
